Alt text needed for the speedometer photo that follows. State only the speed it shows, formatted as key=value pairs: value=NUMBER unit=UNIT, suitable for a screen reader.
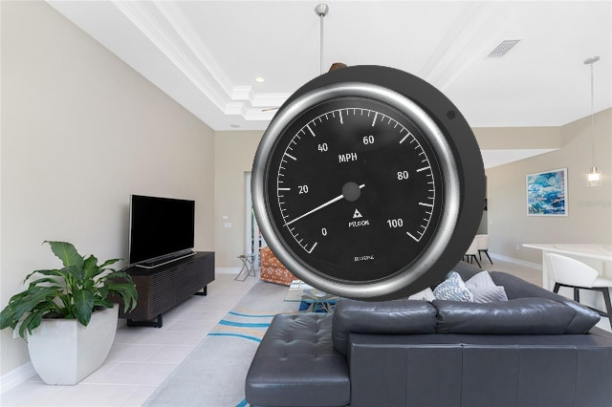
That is value=10 unit=mph
